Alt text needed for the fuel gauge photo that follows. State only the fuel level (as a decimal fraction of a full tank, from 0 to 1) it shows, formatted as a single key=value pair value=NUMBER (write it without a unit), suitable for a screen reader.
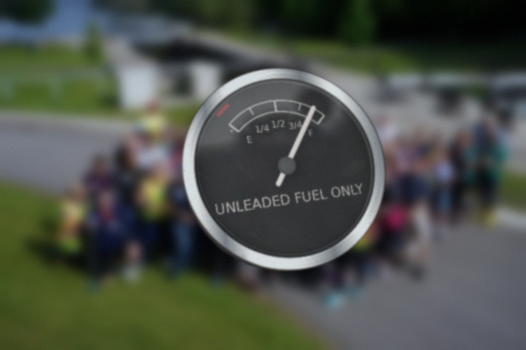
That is value=0.875
